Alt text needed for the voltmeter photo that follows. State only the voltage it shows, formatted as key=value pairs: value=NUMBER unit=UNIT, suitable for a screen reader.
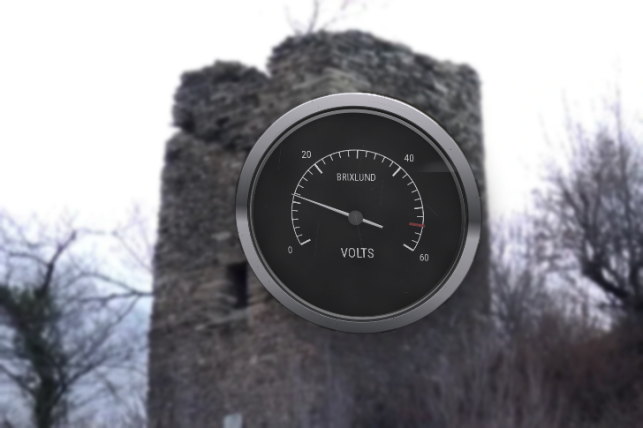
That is value=12 unit=V
